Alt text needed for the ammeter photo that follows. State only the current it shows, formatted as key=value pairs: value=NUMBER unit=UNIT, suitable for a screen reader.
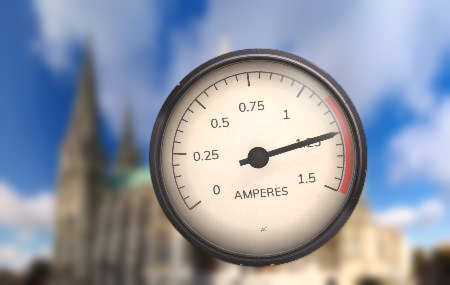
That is value=1.25 unit=A
